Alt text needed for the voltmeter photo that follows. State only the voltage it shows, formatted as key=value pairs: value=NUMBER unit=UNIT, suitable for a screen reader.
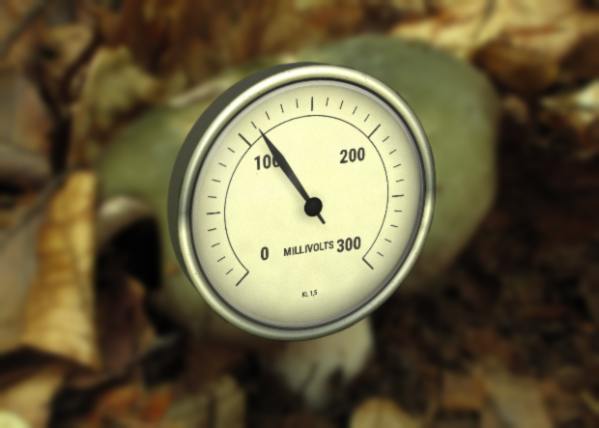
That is value=110 unit=mV
